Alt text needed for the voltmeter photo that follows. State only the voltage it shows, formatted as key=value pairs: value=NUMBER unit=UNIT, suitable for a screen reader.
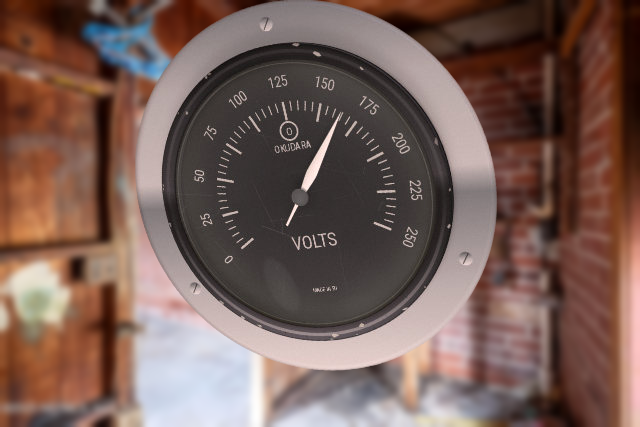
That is value=165 unit=V
